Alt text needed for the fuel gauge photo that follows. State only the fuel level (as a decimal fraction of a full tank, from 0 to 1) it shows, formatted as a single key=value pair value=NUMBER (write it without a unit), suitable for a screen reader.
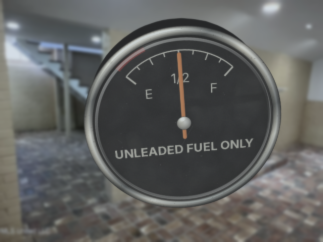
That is value=0.5
